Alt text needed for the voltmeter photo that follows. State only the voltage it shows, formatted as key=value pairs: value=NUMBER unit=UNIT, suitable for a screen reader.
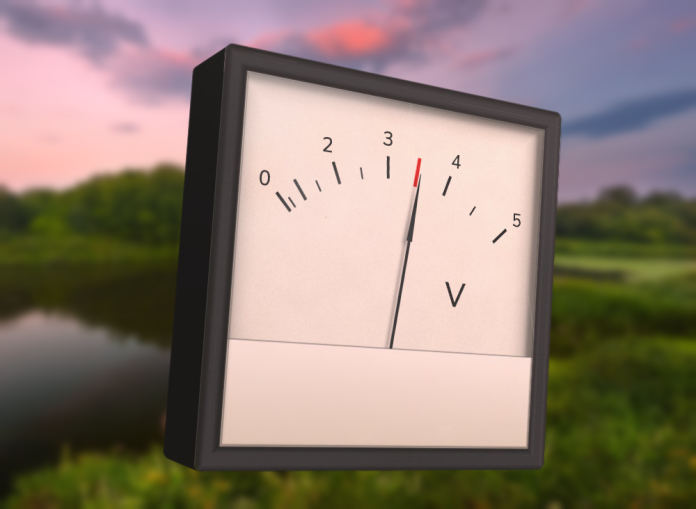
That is value=3.5 unit=V
